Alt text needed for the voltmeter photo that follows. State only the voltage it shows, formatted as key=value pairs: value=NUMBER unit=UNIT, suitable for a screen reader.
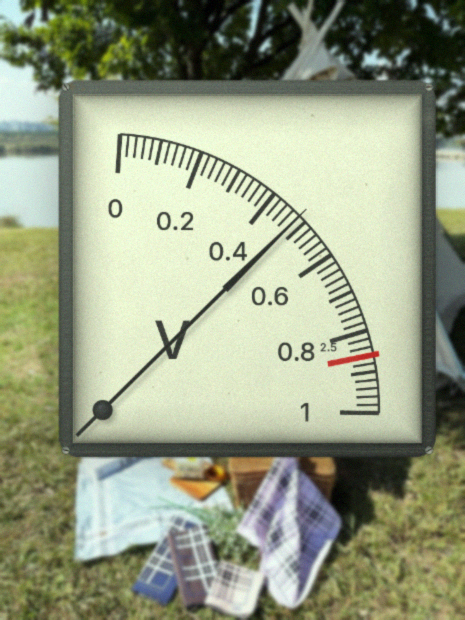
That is value=0.48 unit=V
